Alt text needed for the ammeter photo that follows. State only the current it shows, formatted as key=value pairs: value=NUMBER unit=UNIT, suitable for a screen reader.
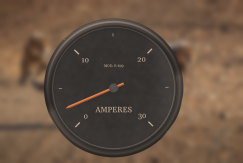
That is value=2.5 unit=A
